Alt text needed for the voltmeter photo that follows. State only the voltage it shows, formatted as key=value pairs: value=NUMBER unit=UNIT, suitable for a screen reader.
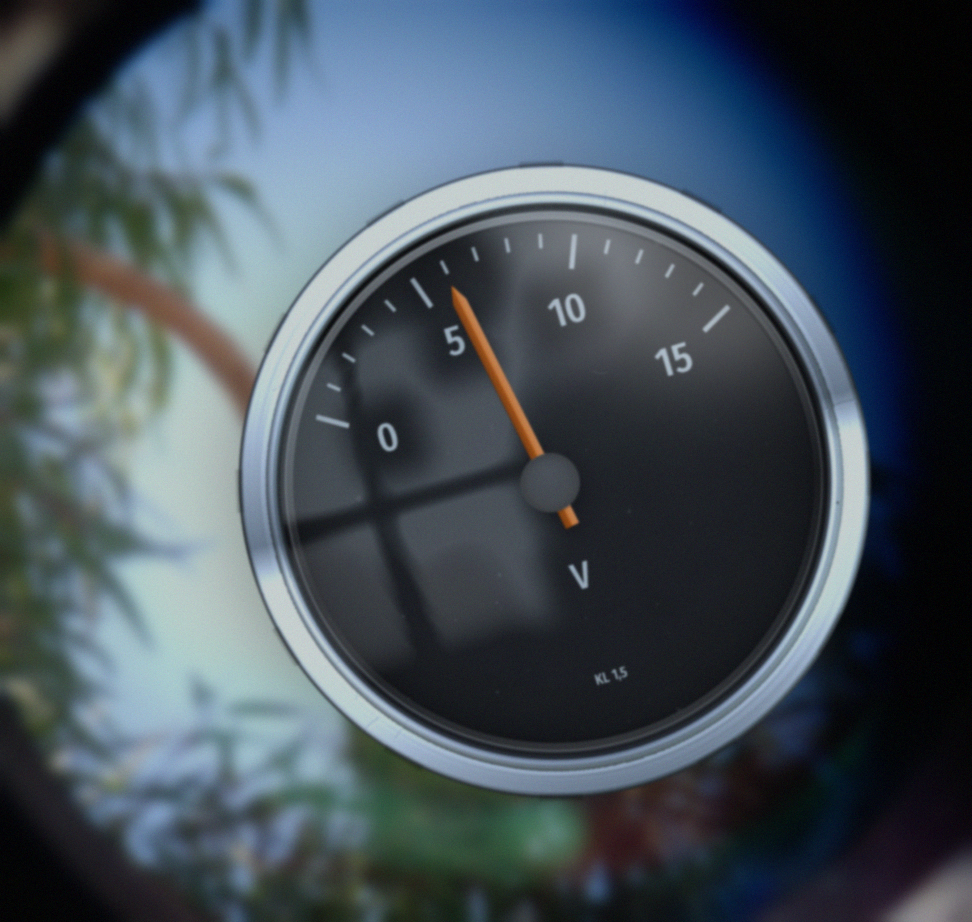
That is value=6 unit=V
